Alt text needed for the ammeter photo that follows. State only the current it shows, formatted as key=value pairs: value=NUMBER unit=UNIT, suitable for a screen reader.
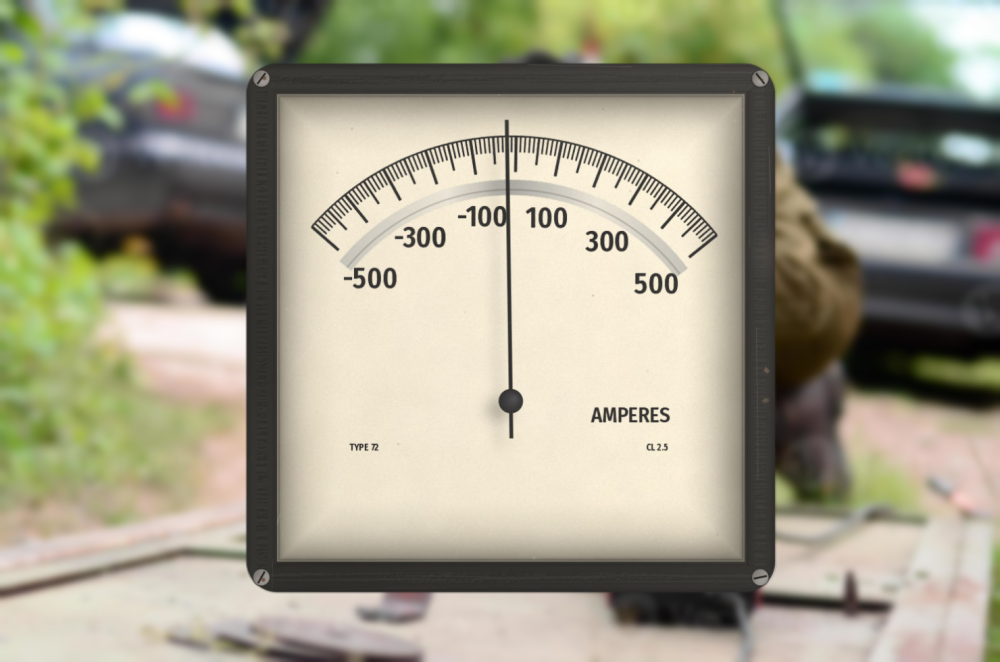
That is value=-20 unit=A
